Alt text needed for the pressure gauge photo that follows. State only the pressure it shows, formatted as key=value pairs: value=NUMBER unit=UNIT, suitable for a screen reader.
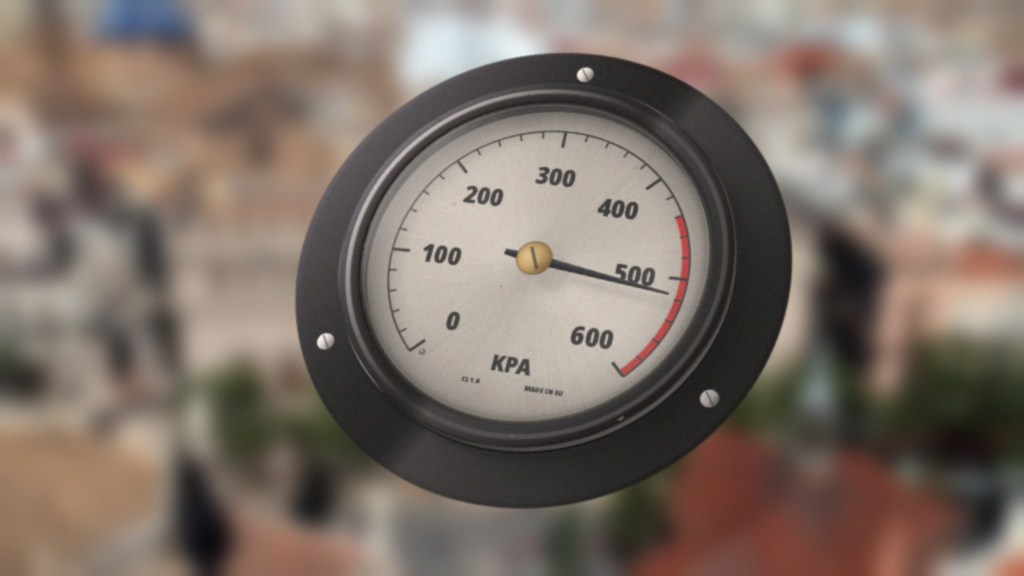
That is value=520 unit=kPa
